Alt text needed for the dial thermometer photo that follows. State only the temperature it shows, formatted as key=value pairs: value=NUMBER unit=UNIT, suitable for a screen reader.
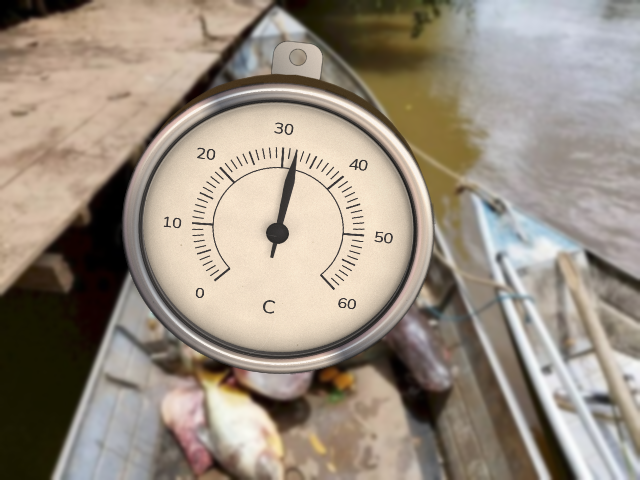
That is value=32 unit=°C
